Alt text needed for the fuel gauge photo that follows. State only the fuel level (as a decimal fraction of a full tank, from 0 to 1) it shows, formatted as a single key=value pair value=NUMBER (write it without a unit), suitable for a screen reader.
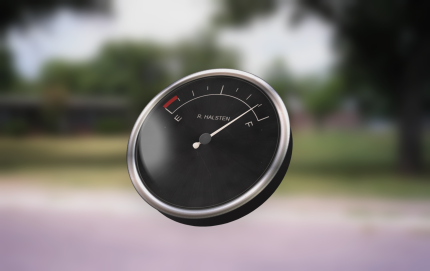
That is value=0.875
